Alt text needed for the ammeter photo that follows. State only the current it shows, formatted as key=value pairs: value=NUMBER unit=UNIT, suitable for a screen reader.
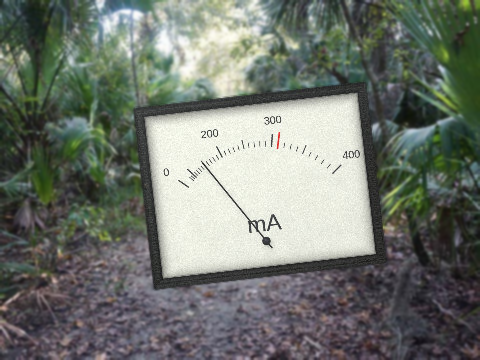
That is value=150 unit=mA
